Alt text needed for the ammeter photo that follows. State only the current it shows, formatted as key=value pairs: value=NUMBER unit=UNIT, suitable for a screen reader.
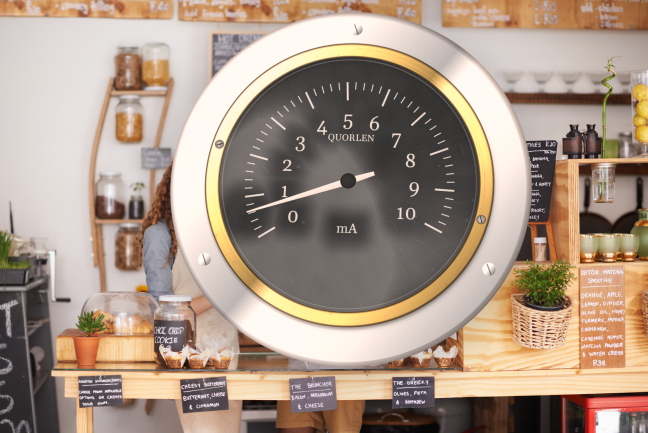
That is value=0.6 unit=mA
